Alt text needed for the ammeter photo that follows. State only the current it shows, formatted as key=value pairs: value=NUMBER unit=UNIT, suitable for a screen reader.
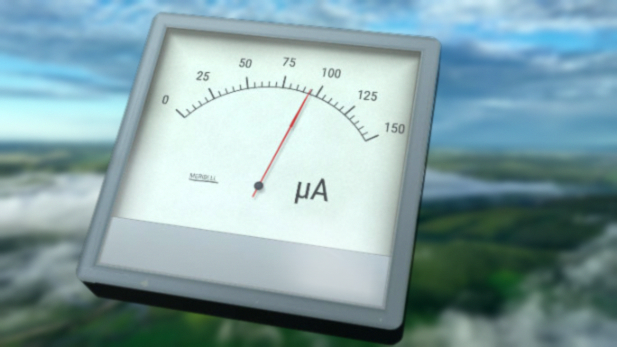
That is value=95 unit=µA
